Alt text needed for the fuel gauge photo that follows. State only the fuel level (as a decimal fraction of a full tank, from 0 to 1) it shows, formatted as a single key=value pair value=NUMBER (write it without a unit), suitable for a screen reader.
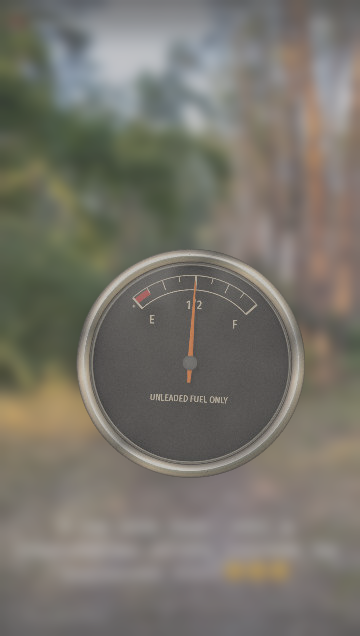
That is value=0.5
